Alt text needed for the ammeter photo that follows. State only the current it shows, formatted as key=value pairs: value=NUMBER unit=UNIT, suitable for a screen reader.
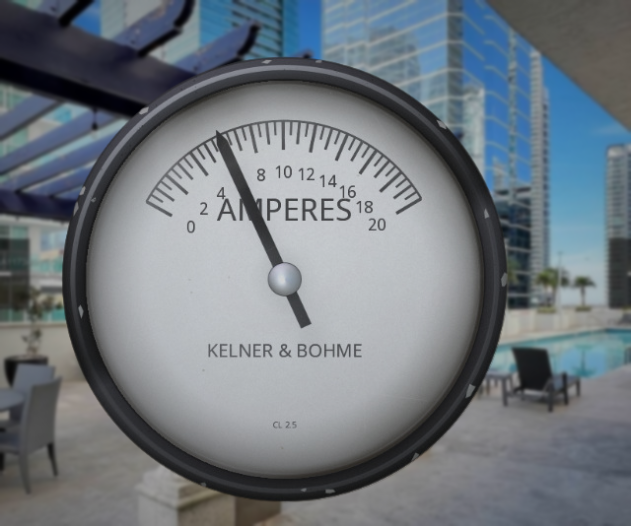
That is value=6 unit=A
